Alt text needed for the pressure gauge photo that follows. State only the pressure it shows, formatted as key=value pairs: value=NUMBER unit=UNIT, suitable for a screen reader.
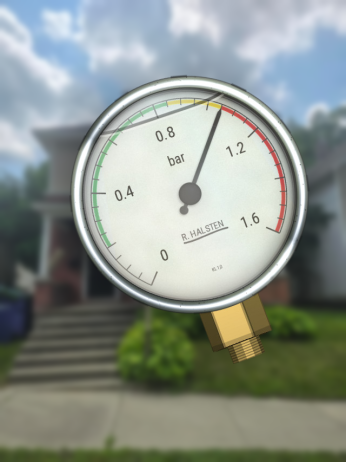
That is value=1.05 unit=bar
